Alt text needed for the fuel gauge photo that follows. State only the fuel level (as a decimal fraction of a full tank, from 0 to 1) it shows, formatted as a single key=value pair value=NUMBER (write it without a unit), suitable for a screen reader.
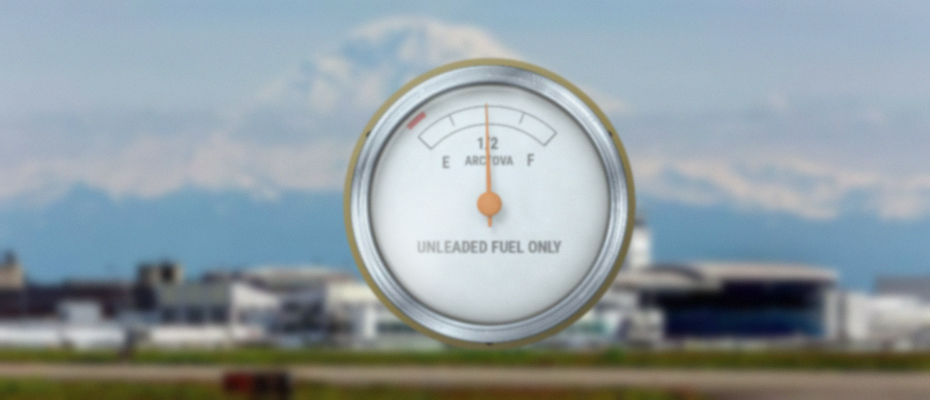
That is value=0.5
